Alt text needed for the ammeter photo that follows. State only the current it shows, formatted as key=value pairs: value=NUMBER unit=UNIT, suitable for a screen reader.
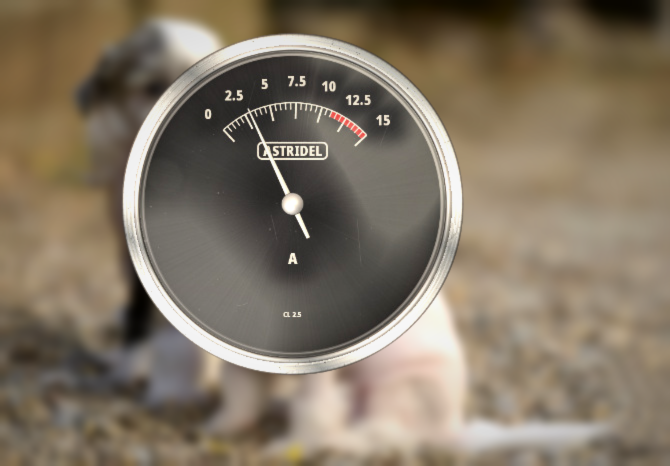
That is value=3 unit=A
